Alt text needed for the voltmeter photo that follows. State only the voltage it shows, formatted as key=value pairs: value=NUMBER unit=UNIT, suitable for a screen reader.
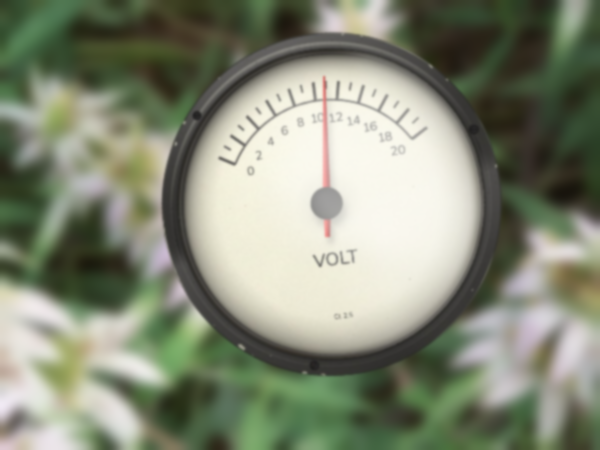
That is value=11 unit=V
